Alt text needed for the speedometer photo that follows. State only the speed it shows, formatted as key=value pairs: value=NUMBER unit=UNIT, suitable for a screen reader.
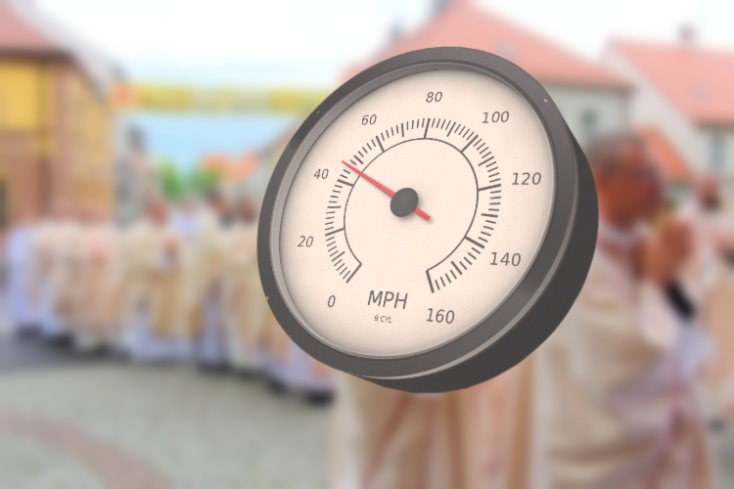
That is value=46 unit=mph
